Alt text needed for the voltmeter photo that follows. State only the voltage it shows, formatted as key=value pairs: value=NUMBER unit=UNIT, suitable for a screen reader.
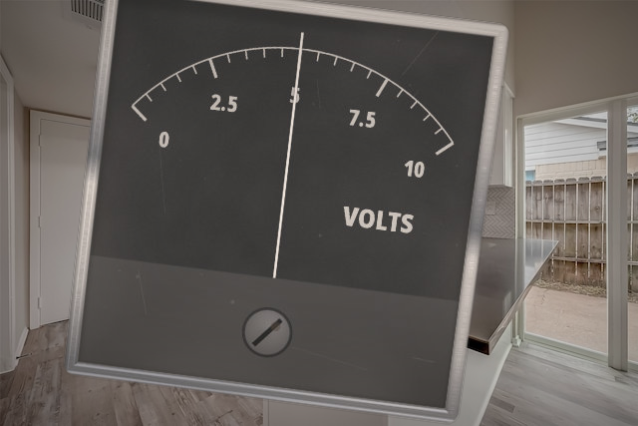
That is value=5 unit=V
